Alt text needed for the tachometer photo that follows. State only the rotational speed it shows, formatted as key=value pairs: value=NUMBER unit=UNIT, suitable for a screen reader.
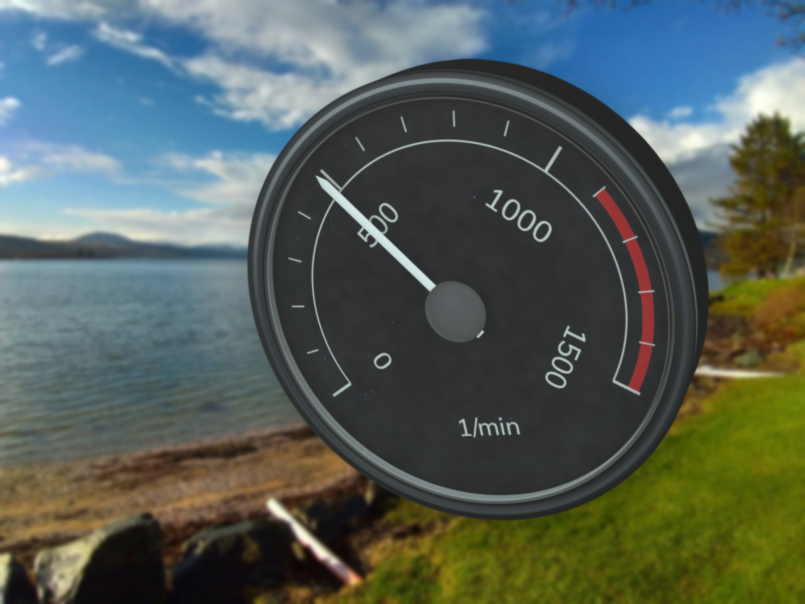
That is value=500 unit=rpm
